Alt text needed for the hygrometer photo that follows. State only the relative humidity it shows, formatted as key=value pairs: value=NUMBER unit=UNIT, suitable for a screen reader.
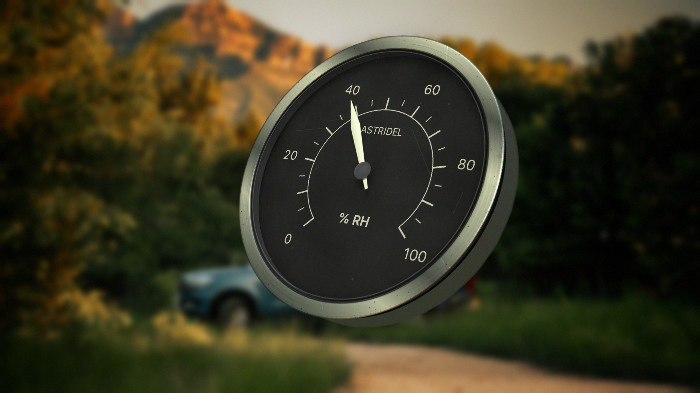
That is value=40 unit=%
